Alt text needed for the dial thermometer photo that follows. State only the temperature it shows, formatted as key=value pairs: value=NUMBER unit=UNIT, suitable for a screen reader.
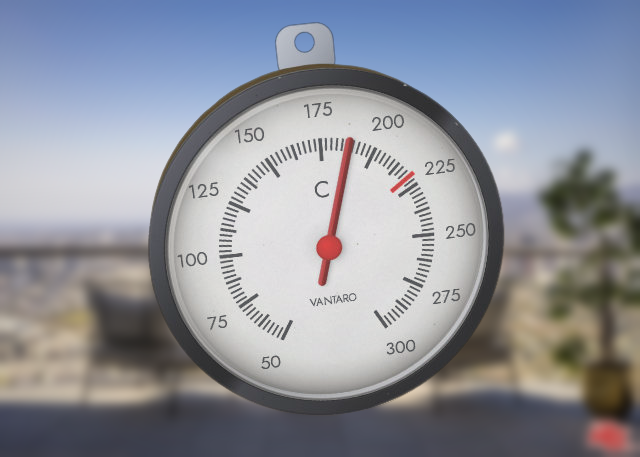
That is value=187.5 unit=°C
